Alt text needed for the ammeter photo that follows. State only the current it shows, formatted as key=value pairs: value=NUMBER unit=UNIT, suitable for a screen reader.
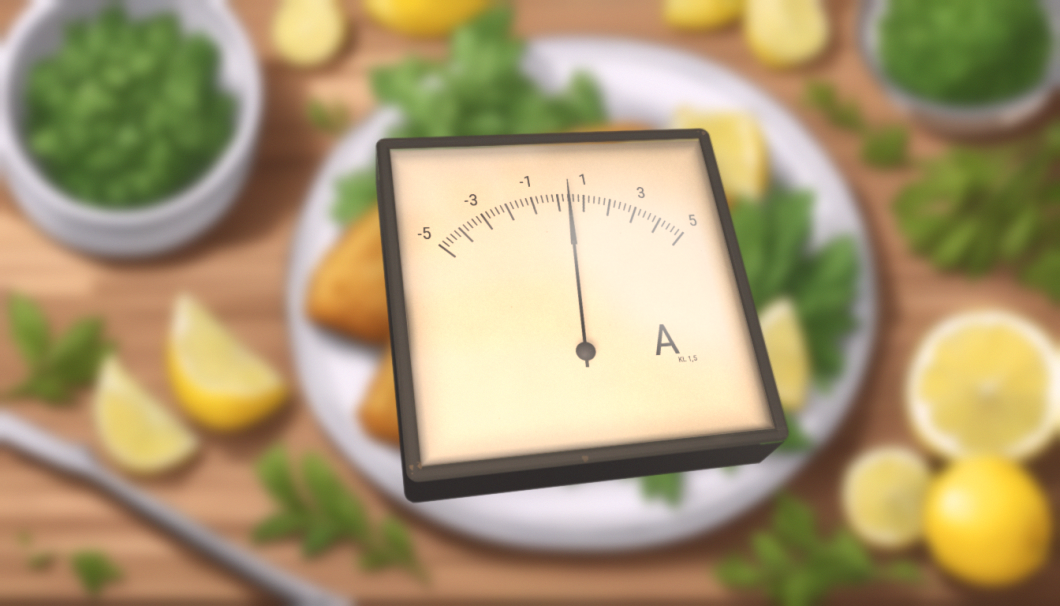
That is value=0.4 unit=A
